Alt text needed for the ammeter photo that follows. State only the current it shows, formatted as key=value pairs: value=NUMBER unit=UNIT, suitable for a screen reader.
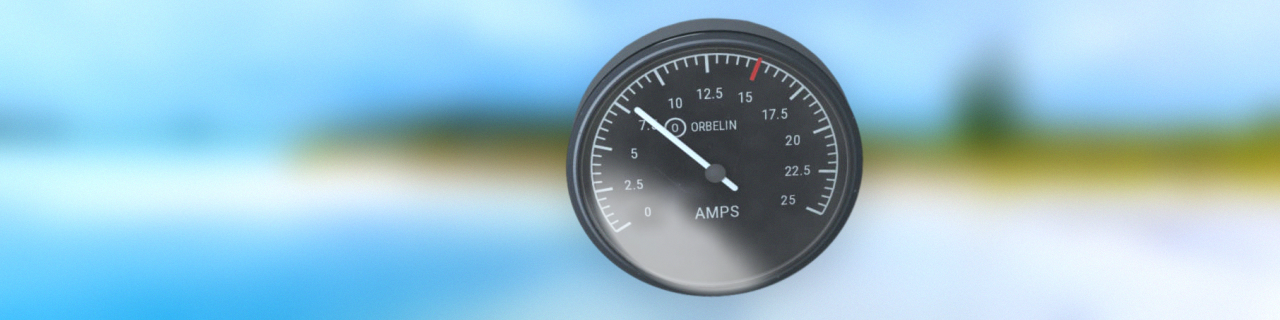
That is value=8 unit=A
